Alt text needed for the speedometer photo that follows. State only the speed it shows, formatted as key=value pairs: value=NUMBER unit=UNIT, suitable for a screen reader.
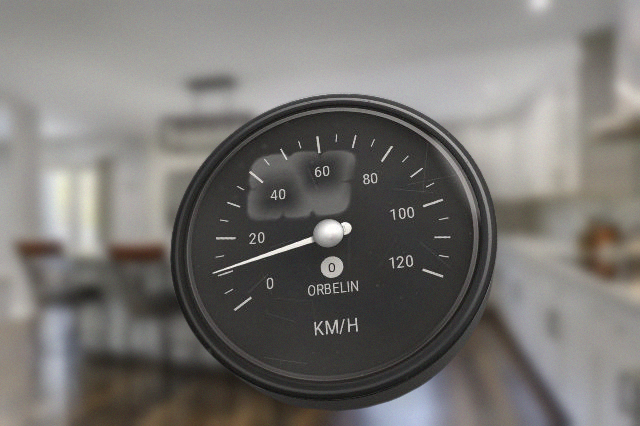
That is value=10 unit=km/h
